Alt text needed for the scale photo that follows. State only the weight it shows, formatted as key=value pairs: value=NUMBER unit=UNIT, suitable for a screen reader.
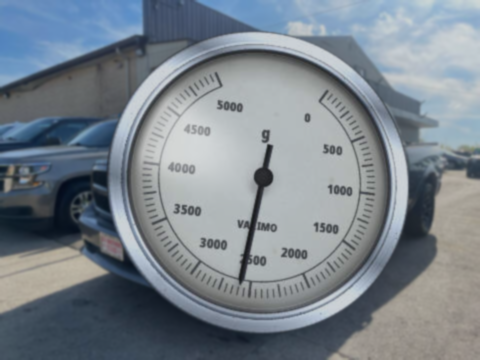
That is value=2600 unit=g
